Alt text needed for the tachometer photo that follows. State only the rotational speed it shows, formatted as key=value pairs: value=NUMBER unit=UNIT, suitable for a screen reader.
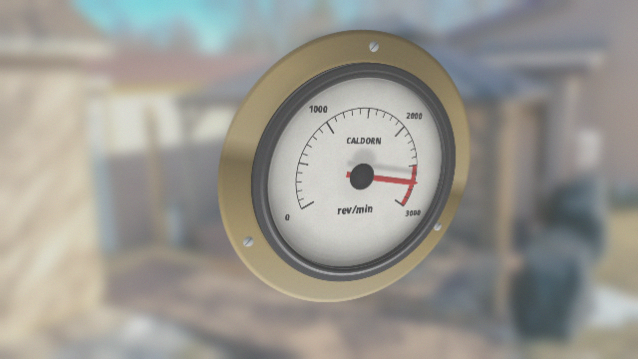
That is value=2700 unit=rpm
